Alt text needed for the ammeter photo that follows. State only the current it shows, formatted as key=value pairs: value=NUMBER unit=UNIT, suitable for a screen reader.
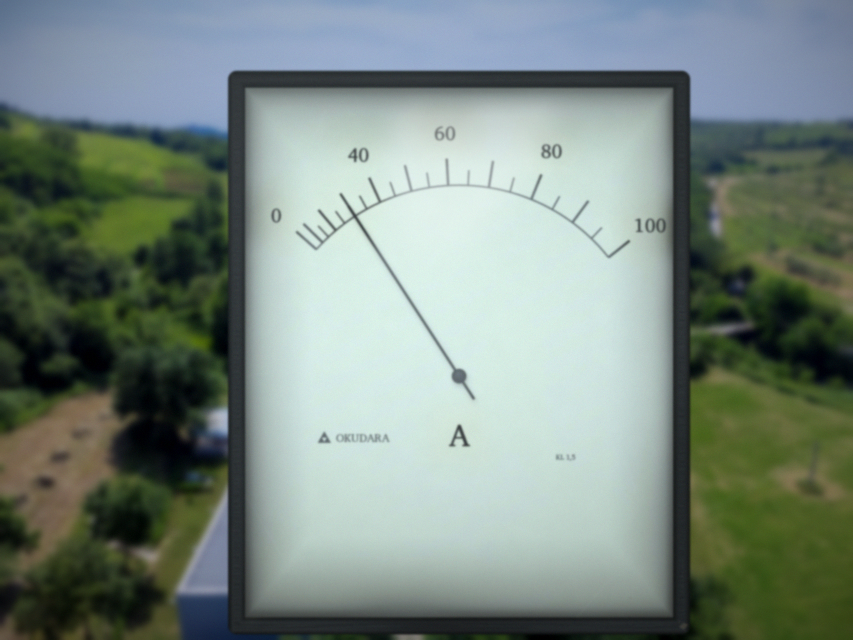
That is value=30 unit=A
